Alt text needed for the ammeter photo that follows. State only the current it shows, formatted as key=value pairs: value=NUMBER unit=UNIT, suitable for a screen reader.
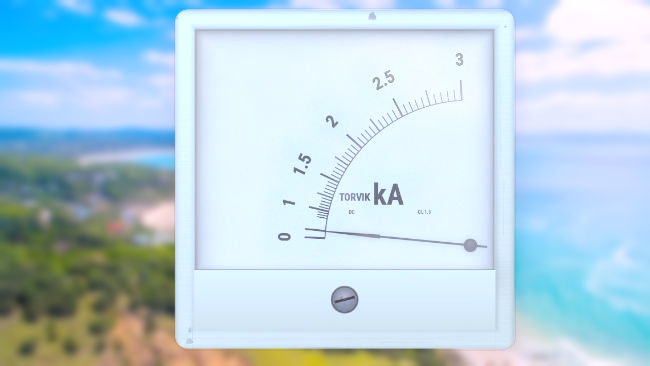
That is value=0.5 unit=kA
